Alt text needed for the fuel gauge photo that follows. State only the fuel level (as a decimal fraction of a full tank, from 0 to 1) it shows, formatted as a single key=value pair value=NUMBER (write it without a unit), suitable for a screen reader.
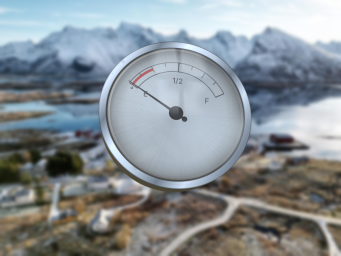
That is value=0
